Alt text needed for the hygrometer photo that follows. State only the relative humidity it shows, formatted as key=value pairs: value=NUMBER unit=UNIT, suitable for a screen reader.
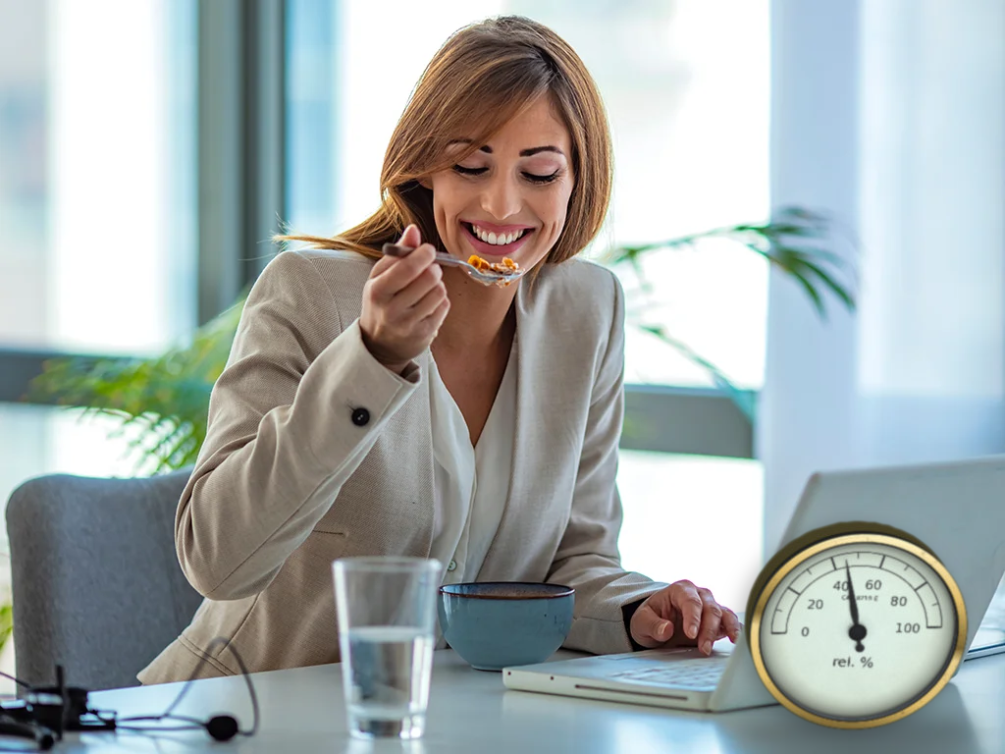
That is value=45 unit=%
